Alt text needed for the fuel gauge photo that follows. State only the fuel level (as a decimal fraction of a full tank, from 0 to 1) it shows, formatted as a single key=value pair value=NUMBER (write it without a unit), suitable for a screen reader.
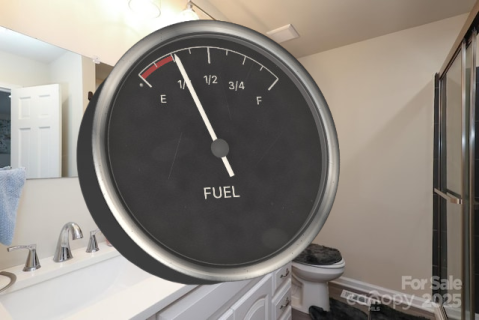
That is value=0.25
